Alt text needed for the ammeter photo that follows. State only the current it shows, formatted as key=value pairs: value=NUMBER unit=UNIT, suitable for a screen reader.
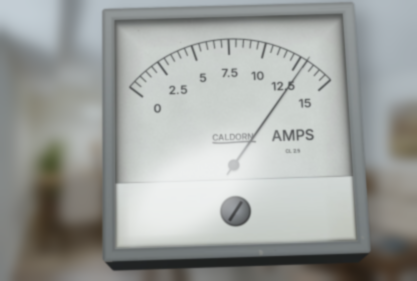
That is value=13 unit=A
